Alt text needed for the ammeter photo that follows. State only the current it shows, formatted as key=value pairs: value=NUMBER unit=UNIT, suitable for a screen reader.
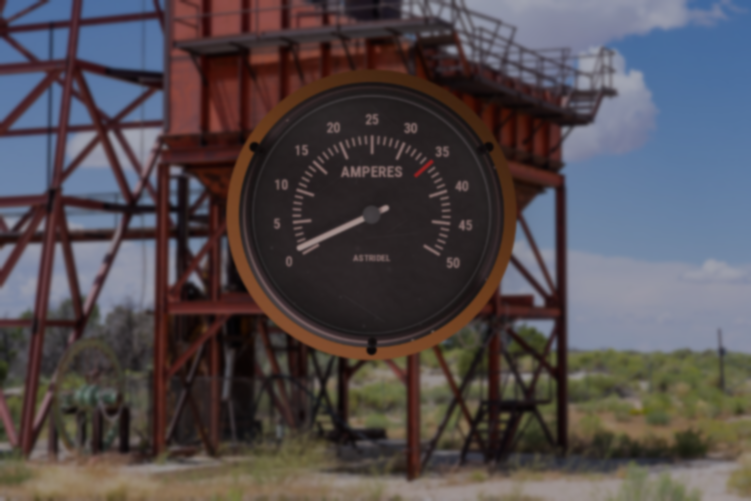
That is value=1 unit=A
